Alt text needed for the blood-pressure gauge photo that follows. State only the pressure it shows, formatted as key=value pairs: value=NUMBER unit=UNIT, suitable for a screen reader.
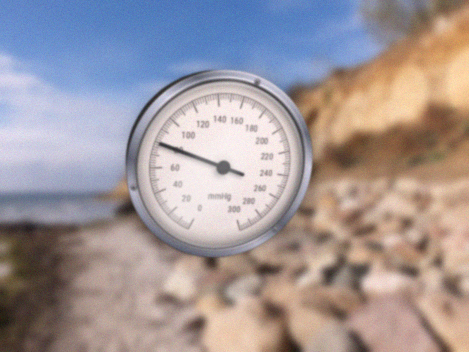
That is value=80 unit=mmHg
